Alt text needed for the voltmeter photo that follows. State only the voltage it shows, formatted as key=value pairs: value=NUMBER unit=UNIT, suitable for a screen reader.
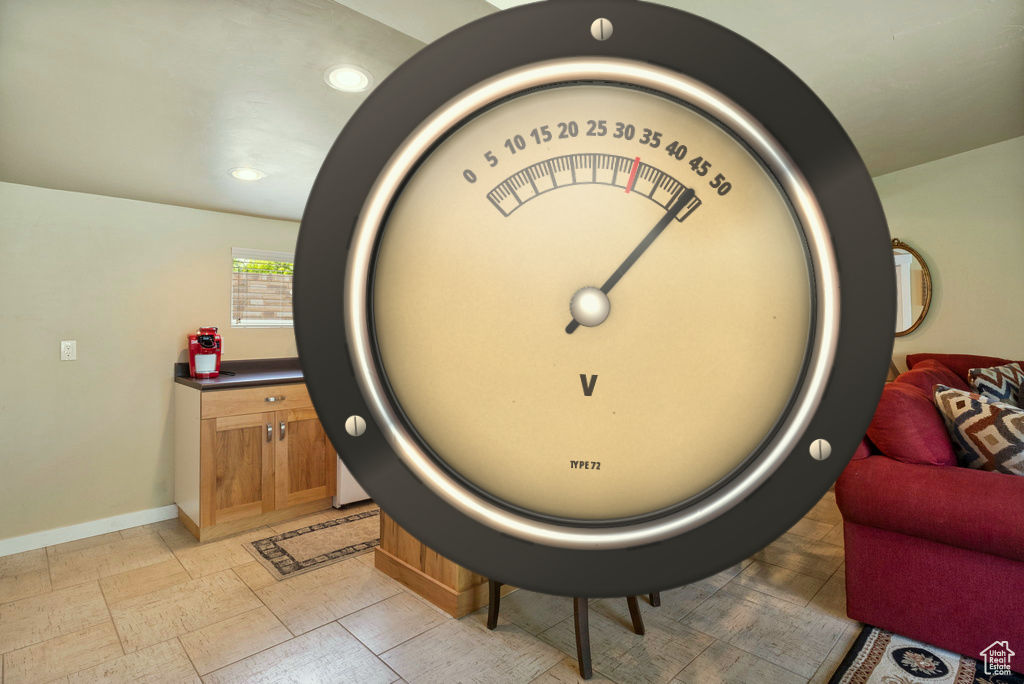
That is value=47 unit=V
